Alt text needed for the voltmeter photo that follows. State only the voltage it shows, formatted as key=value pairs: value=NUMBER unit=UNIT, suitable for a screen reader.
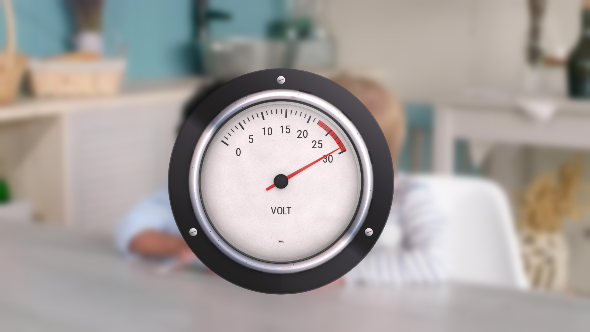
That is value=29 unit=V
